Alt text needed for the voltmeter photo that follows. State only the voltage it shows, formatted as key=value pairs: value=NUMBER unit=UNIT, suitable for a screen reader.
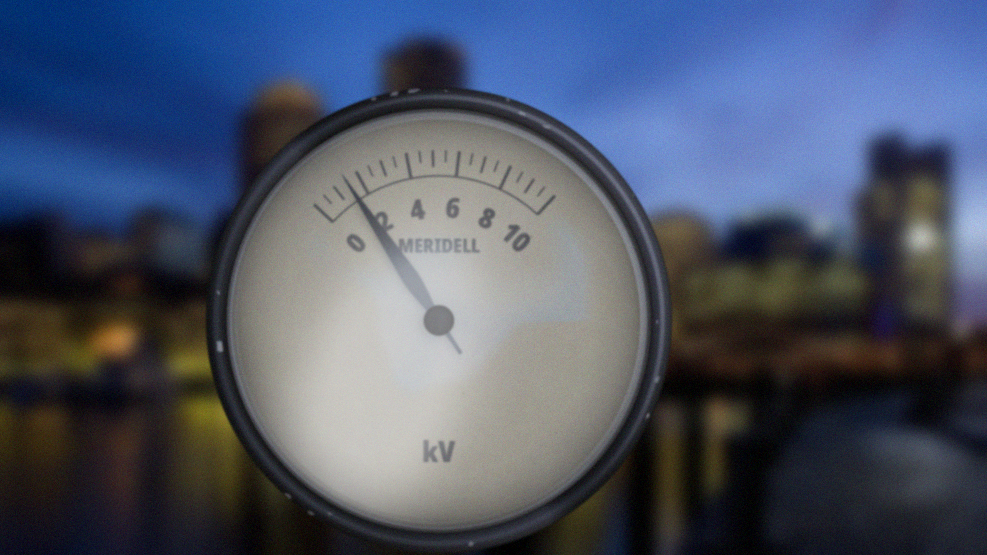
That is value=1.5 unit=kV
